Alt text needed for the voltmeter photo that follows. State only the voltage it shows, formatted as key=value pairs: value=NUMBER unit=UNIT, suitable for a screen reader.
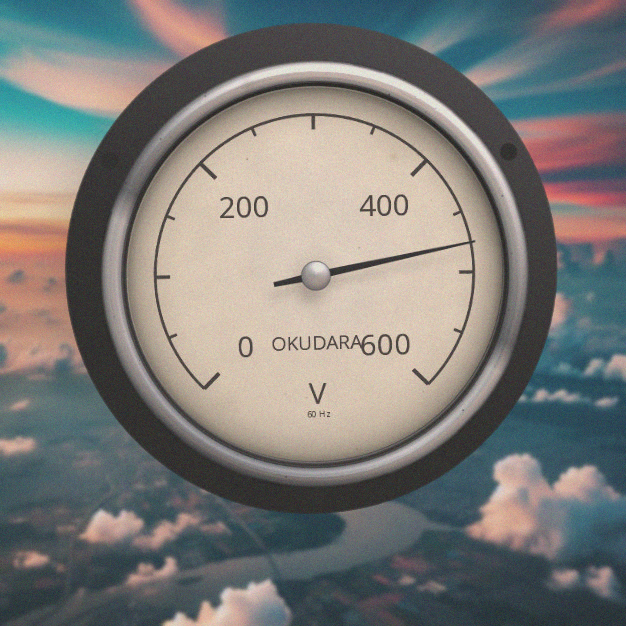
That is value=475 unit=V
